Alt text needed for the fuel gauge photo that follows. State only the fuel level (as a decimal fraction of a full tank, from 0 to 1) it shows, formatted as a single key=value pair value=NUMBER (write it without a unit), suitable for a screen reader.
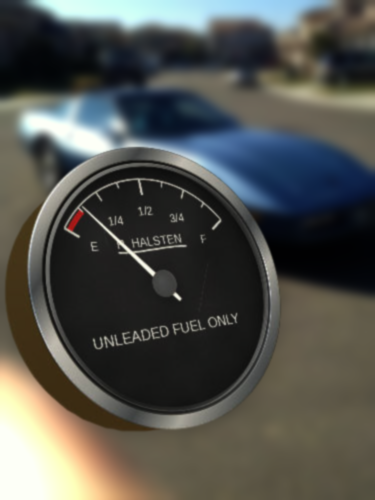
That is value=0.125
